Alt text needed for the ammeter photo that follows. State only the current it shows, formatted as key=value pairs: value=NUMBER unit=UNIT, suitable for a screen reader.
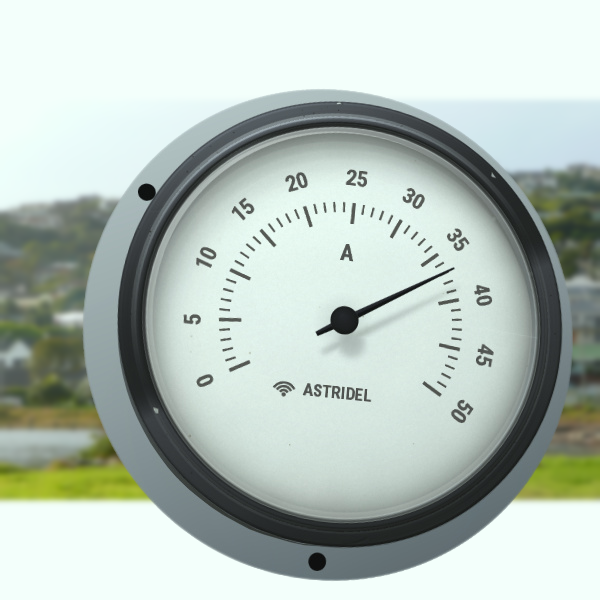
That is value=37 unit=A
